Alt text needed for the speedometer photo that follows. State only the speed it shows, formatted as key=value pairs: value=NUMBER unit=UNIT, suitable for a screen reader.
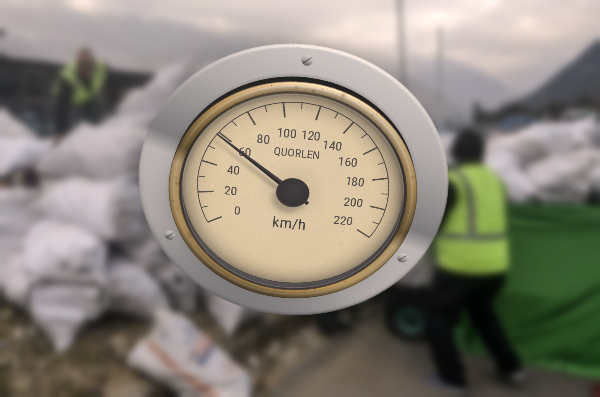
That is value=60 unit=km/h
